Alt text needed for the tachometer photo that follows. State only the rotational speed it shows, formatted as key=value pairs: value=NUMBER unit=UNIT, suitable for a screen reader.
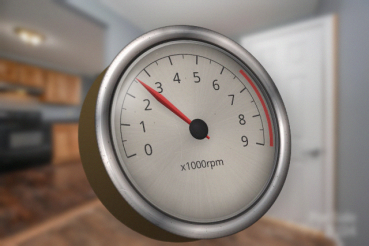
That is value=2500 unit=rpm
